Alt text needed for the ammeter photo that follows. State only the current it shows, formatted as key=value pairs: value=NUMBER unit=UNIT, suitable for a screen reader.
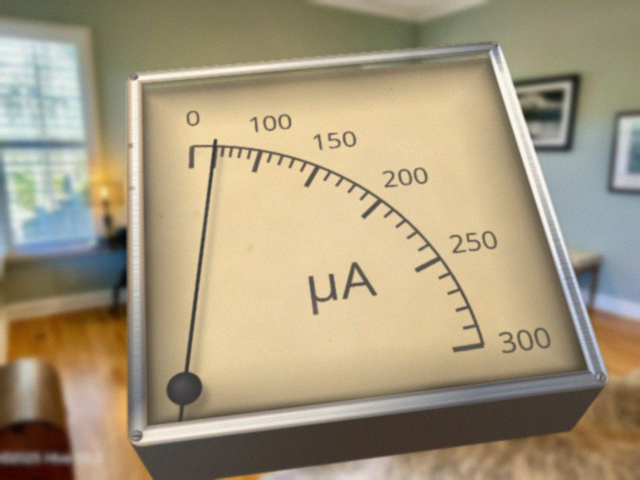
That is value=50 unit=µA
